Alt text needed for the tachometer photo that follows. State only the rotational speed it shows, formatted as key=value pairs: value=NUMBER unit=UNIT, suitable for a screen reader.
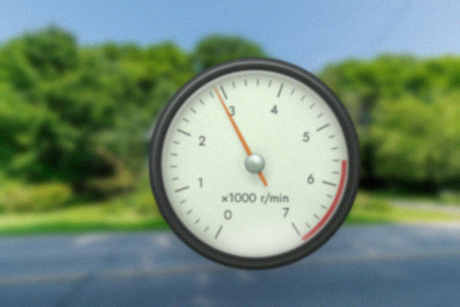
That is value=2900 unit=rpm
